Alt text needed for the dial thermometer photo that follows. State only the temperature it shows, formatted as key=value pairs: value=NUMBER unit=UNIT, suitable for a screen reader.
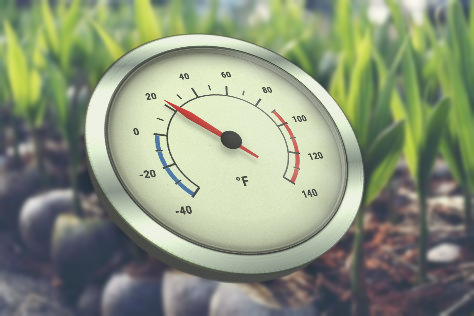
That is value=20 unit=°F
